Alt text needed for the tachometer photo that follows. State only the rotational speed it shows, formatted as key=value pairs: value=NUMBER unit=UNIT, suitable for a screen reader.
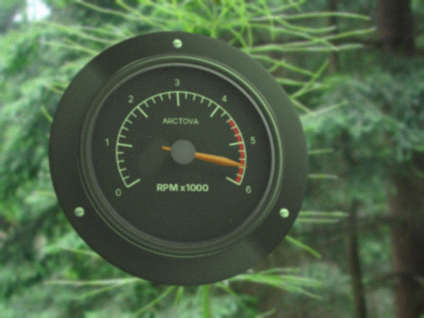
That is value=5600 unit=rpm
